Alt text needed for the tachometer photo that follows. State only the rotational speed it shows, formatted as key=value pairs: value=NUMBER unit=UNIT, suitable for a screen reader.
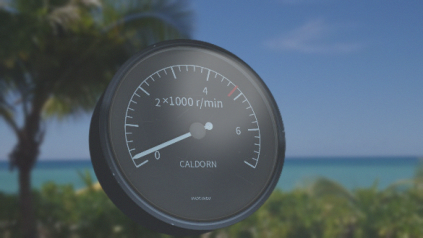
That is value=200 unit=rpm
